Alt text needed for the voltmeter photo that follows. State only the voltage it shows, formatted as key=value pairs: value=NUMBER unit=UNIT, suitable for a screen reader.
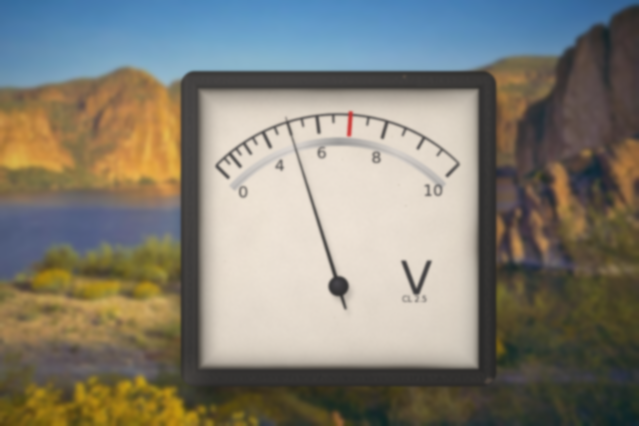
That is value=5 unit=V
